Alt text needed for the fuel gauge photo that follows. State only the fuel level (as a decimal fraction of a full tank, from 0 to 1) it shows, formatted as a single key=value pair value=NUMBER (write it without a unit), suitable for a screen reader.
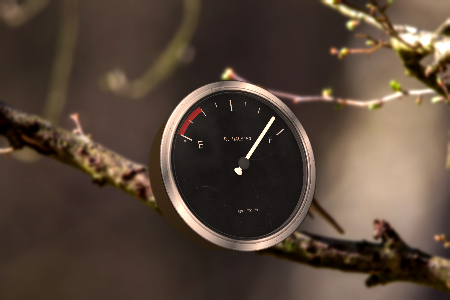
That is value=0.875
